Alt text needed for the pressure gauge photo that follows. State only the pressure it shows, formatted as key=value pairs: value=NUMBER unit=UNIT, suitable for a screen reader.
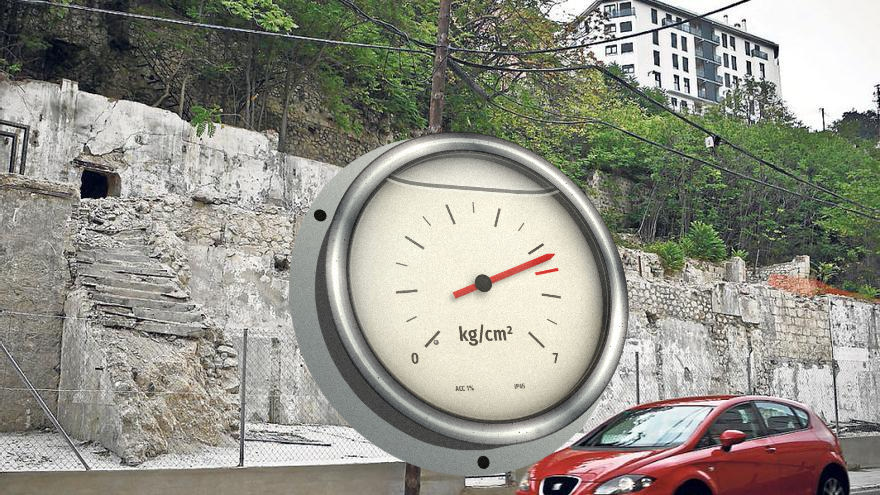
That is value=5.25 unit=kg/cm²
